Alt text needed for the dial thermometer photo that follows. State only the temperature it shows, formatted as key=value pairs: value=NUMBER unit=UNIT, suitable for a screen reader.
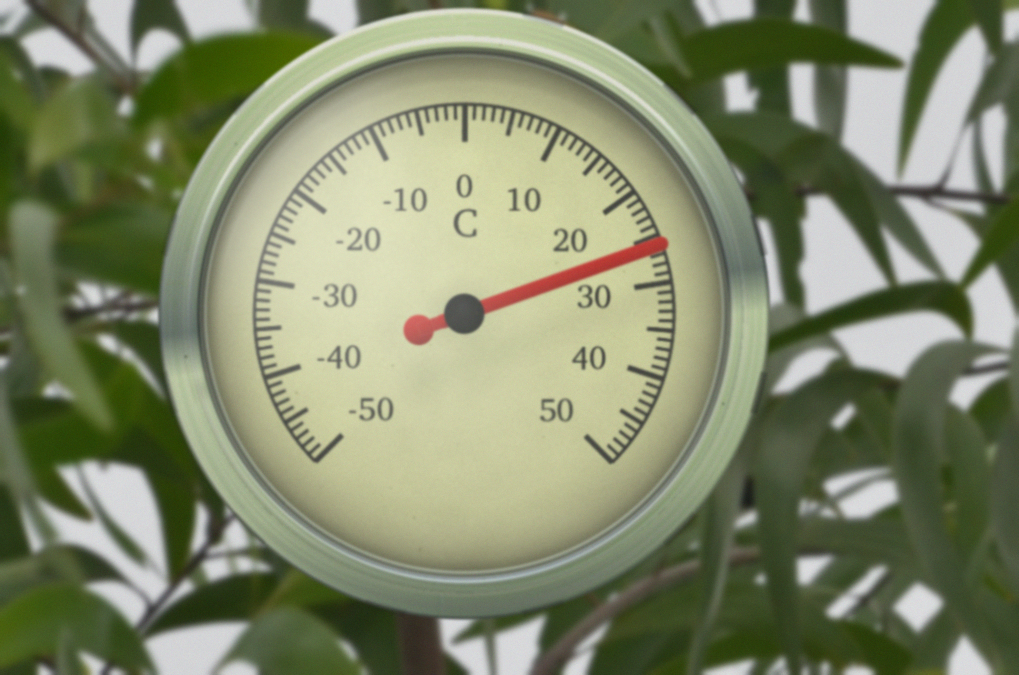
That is value=26 unit=°C
